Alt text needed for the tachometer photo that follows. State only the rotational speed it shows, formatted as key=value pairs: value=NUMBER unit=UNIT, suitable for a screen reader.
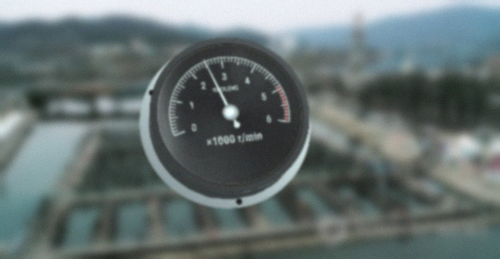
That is value=2500 unit=rpm
